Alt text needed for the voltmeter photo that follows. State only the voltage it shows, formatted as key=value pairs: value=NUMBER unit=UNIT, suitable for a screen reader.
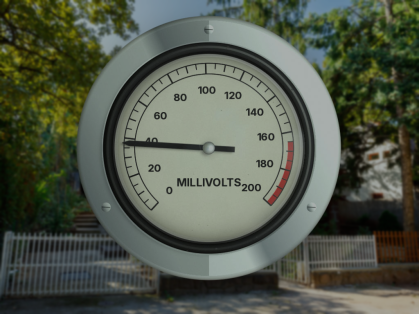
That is value=37.5 unit=mV
